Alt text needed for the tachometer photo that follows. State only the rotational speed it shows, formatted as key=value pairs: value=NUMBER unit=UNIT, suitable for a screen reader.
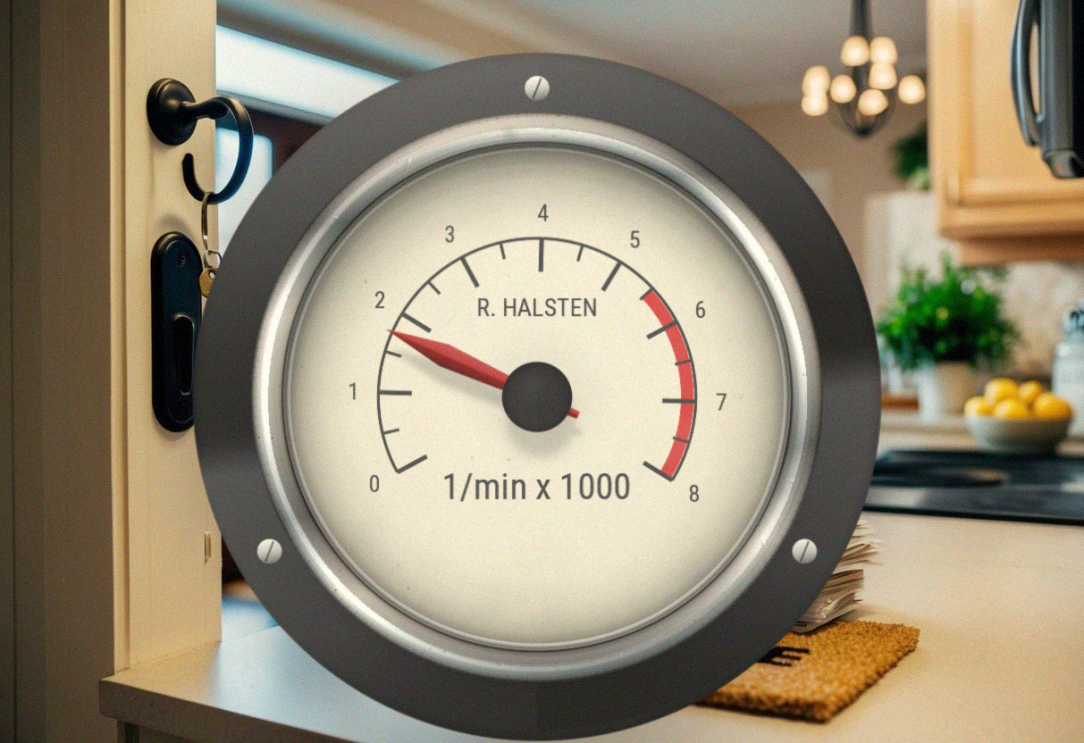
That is value=1750 unit=rpm
